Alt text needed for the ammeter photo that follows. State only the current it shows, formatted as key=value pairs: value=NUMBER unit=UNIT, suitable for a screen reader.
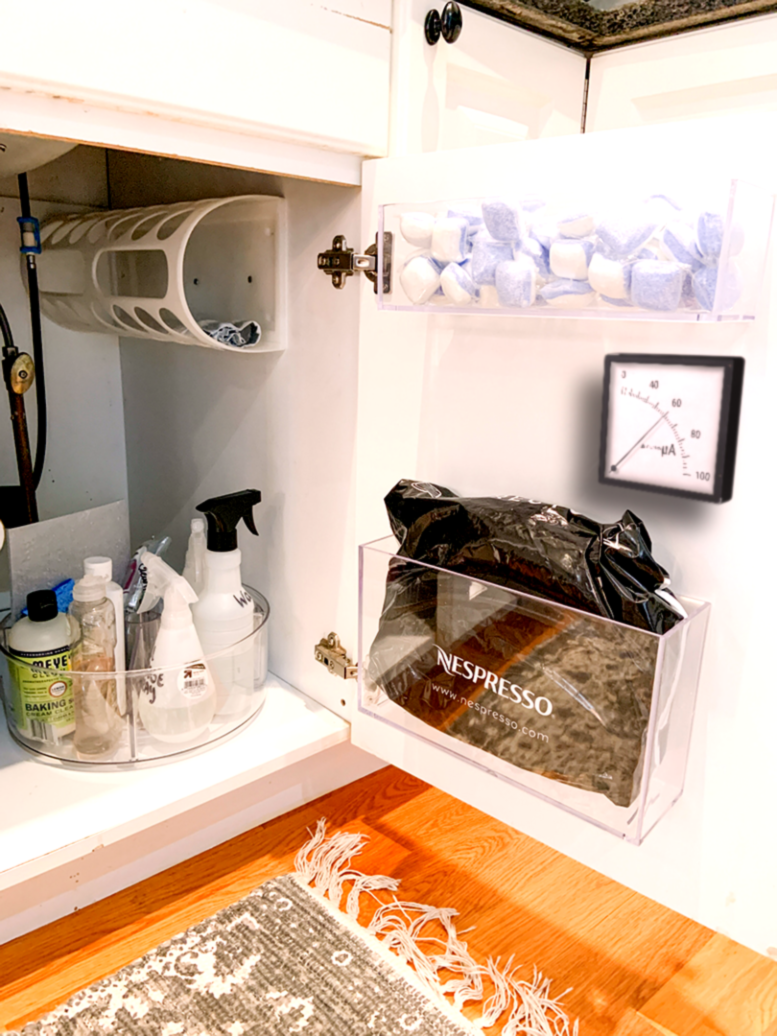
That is value=60 unit=µA
